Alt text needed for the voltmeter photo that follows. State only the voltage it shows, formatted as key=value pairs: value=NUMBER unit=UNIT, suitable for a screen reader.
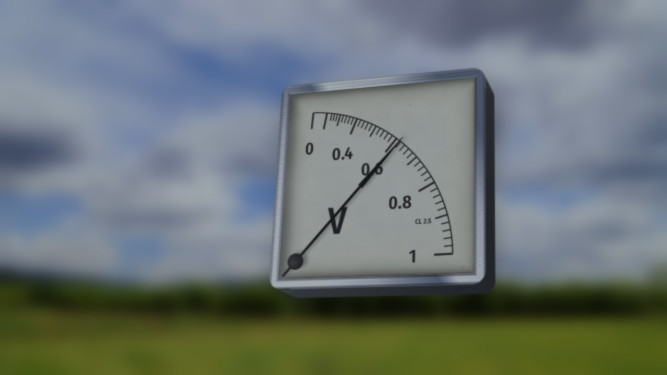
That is value=0.62 unit=V
